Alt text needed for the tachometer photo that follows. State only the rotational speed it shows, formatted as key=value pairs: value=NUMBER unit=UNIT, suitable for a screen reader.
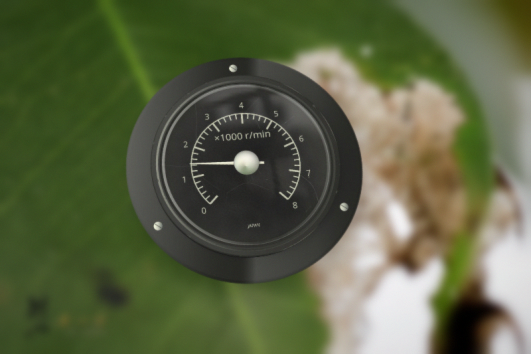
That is value=1400 unit=rpm
